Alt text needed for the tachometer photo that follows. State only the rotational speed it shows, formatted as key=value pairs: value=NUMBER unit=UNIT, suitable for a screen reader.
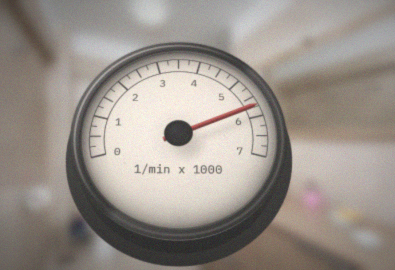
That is value=5750 unit=rpm
